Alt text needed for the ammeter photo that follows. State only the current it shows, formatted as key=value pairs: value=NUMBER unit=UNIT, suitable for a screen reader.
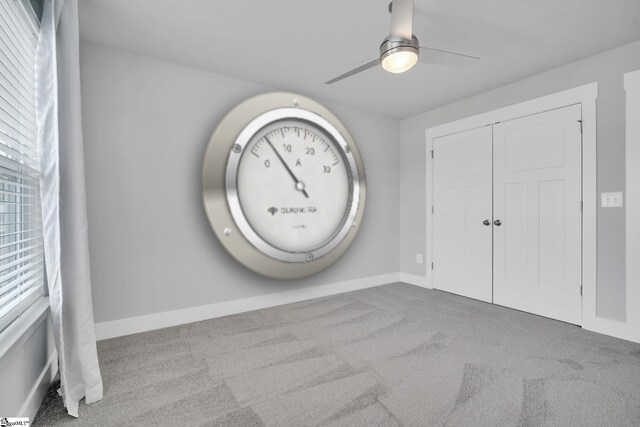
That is value=5 unit=A
